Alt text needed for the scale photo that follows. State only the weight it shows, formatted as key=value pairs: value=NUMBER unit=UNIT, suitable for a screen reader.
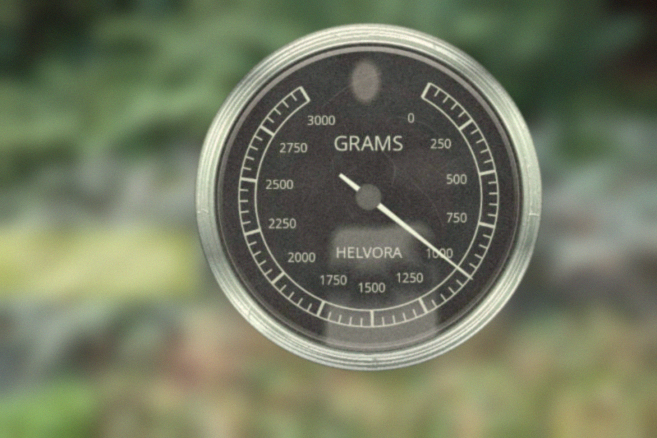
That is value=1000 unit=g
